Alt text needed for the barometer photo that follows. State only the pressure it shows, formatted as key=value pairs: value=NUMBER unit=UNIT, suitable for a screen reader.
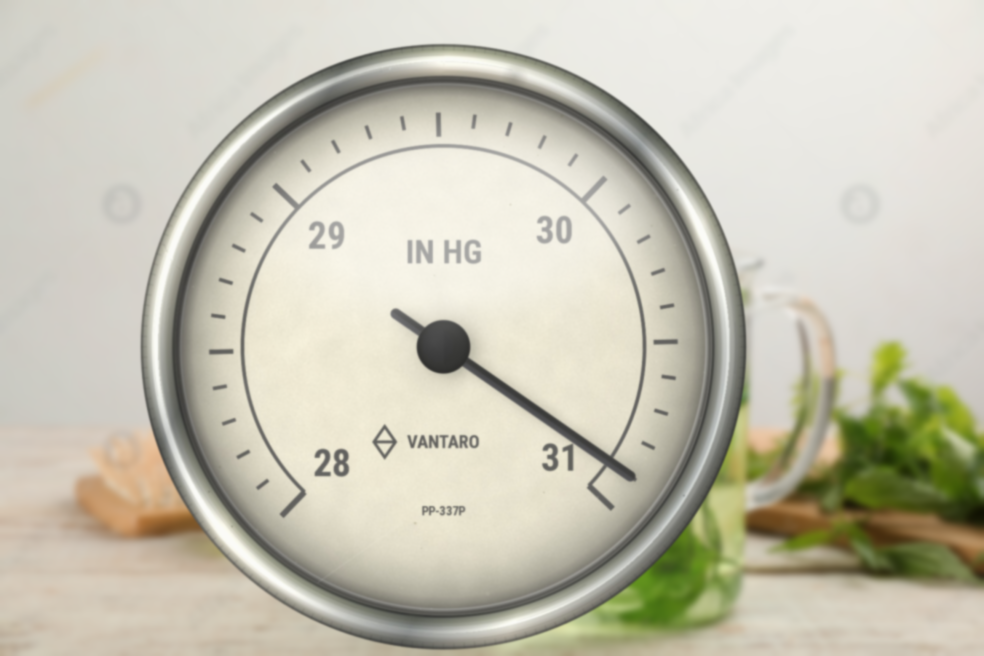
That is value=30.9 unit=inHg
